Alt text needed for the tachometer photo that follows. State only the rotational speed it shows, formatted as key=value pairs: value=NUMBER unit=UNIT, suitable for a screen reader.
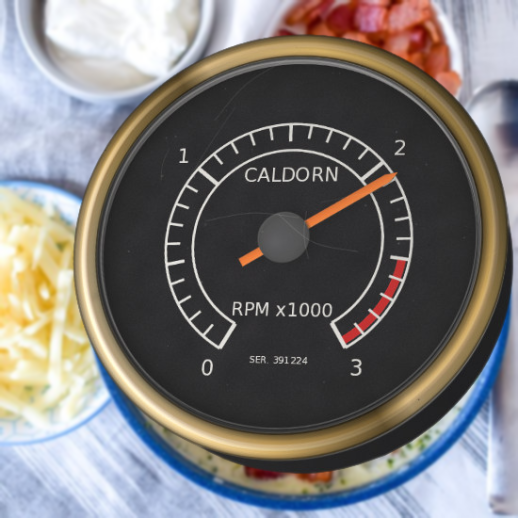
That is value=2100 unit=rpm
